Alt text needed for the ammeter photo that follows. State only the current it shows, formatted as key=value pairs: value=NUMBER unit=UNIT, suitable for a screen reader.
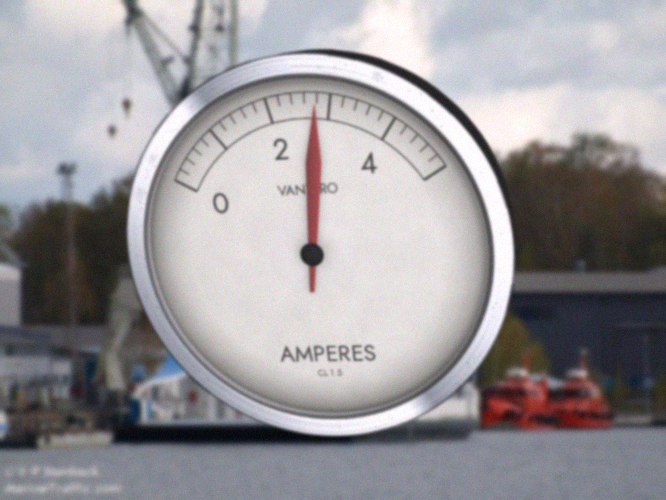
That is value=2.8 unit=A
